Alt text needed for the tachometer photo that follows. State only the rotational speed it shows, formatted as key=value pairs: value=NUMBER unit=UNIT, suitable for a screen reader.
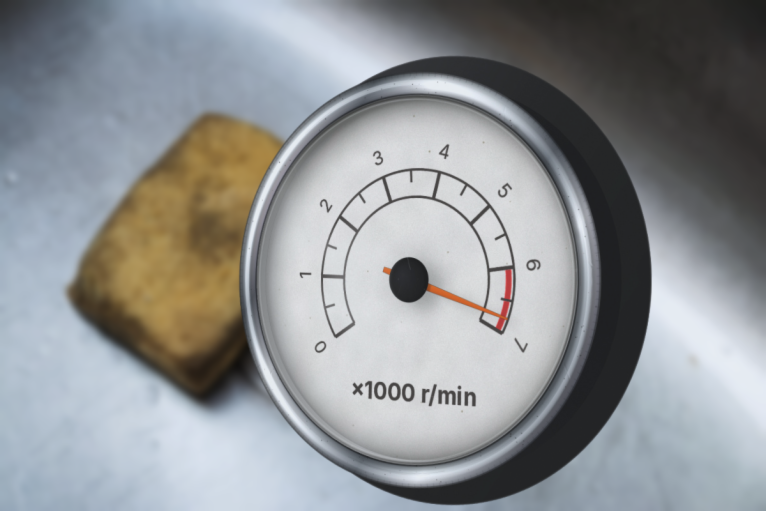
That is value=6750 unit=rpm
